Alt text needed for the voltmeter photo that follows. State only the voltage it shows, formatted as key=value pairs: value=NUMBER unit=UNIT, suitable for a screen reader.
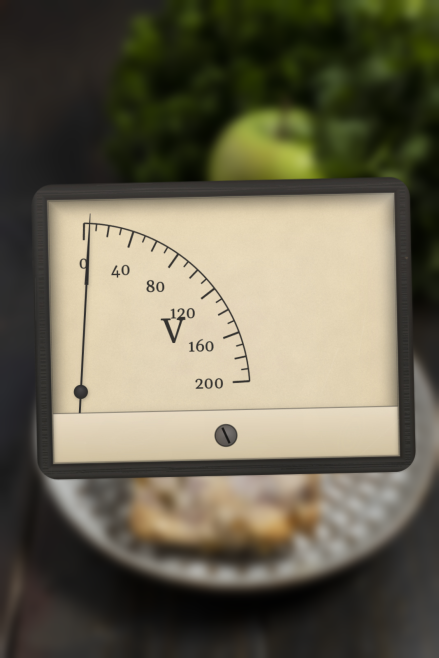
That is value=5 unit=V
